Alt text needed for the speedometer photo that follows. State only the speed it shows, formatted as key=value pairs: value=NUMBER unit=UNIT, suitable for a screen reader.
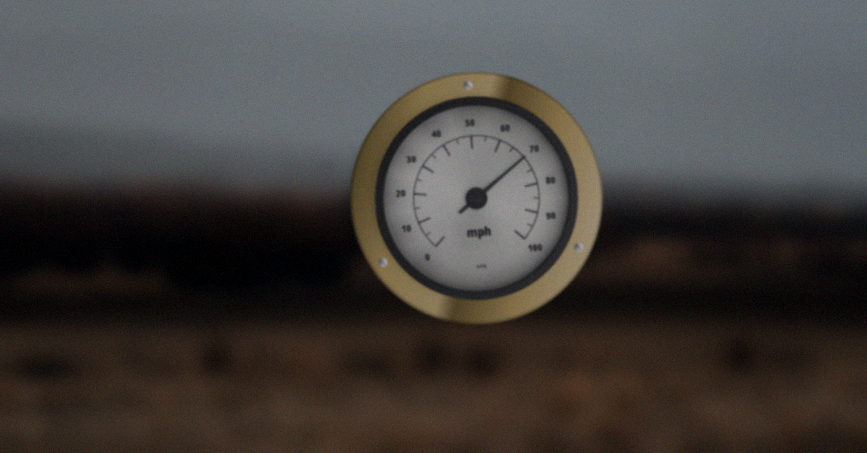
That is value=70 unit=mph
